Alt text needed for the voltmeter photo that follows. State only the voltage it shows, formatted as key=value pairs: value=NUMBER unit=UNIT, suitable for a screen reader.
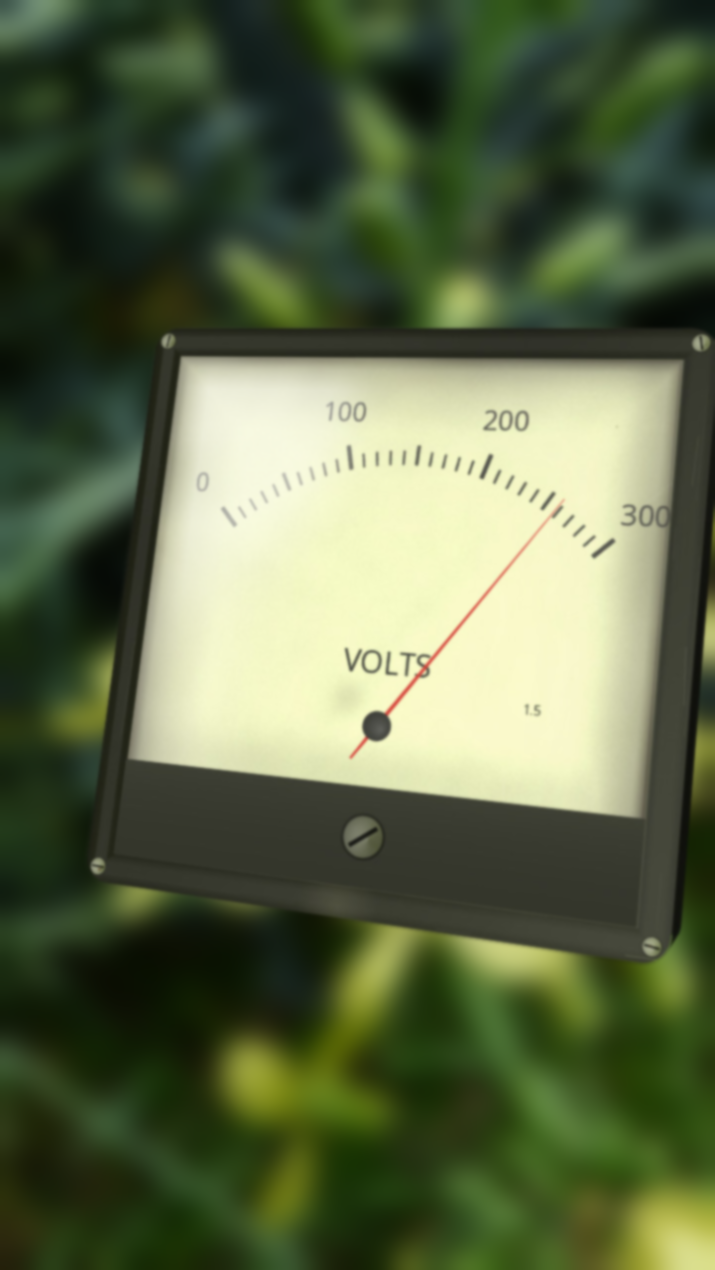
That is value=260 unit=V
